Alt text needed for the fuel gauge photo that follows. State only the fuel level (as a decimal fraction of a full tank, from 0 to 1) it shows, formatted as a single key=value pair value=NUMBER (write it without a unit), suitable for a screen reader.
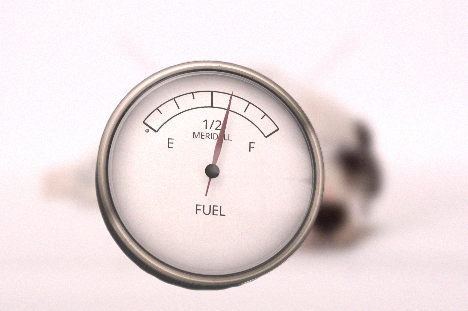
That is value=0.625
